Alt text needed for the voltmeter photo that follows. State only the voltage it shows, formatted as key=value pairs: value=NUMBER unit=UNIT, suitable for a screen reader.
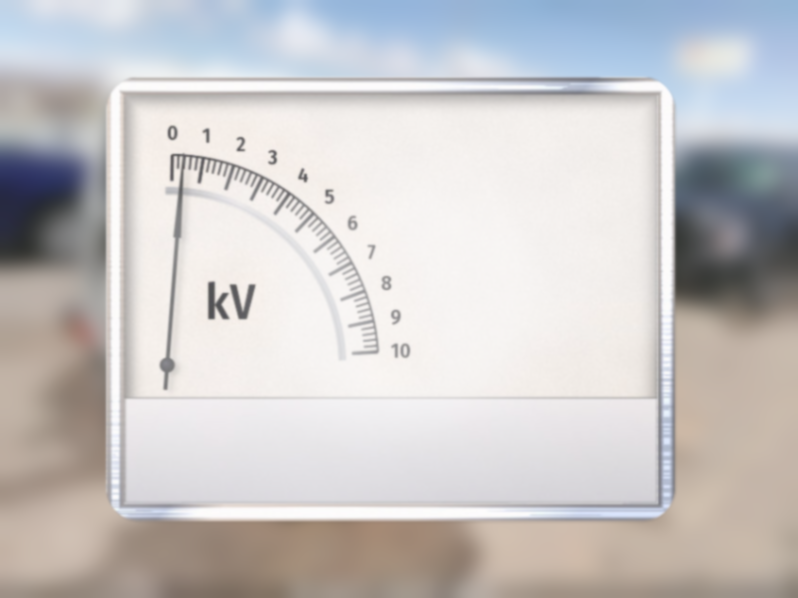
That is value=0.4 unit=kV
